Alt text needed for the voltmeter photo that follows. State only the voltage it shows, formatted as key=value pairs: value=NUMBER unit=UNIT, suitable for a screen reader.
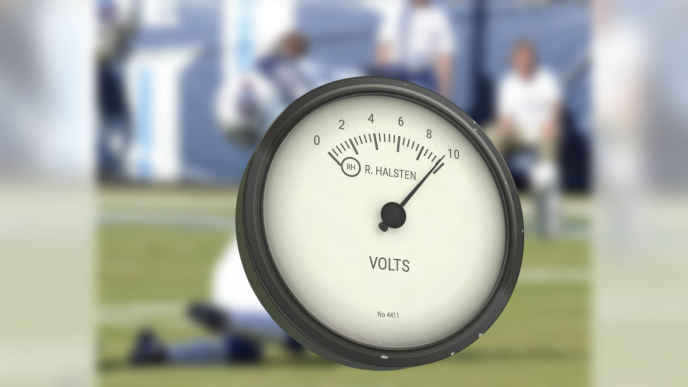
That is value=9.6 unit=V
